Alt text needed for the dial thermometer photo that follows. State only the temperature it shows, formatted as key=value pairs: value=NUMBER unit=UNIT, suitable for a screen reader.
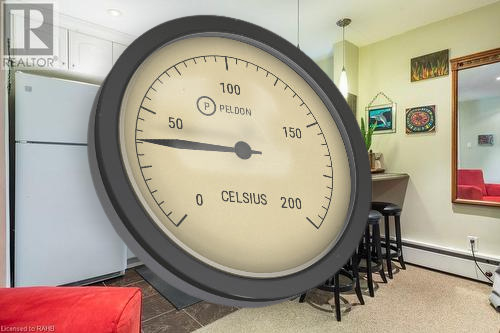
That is value=35 unit=°C
